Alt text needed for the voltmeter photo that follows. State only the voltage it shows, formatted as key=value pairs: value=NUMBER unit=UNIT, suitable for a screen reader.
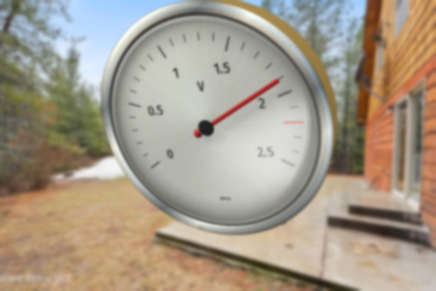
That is value=1.9 unit=V
